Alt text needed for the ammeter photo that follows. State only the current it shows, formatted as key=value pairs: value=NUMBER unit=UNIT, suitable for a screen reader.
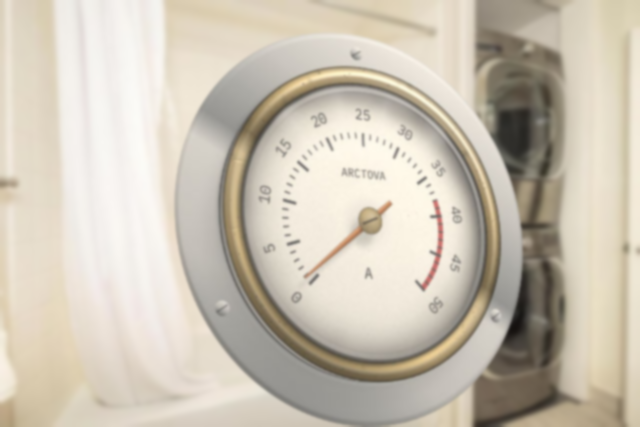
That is value=1 unit=A
